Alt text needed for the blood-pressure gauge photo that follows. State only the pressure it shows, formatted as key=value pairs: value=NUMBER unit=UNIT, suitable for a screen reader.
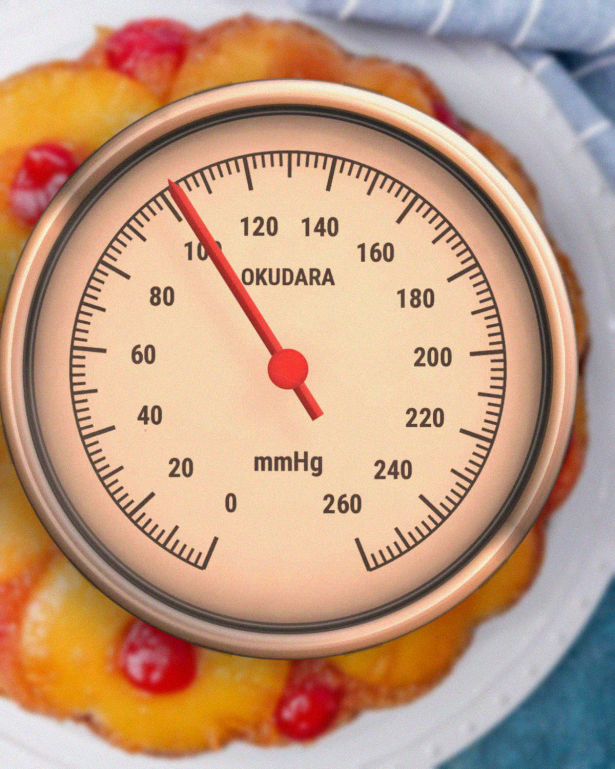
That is value=103 unit=mmHg
